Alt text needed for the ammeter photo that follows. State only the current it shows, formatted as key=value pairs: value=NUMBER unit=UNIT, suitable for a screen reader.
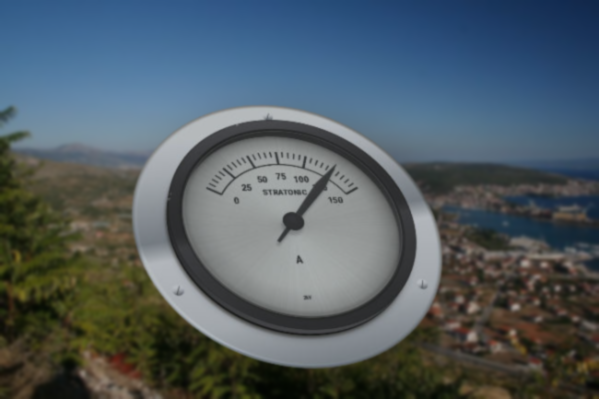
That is value=125 unit=A
